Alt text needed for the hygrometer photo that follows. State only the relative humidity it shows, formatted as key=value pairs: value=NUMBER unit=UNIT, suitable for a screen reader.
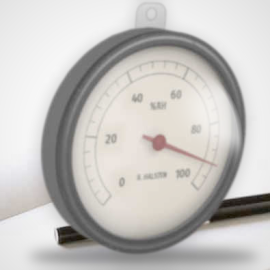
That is value=92 unit=%
